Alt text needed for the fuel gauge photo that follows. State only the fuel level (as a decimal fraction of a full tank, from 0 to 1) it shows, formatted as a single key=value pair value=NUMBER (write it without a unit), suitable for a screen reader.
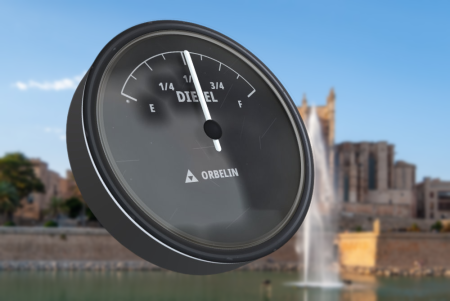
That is value=0.5
